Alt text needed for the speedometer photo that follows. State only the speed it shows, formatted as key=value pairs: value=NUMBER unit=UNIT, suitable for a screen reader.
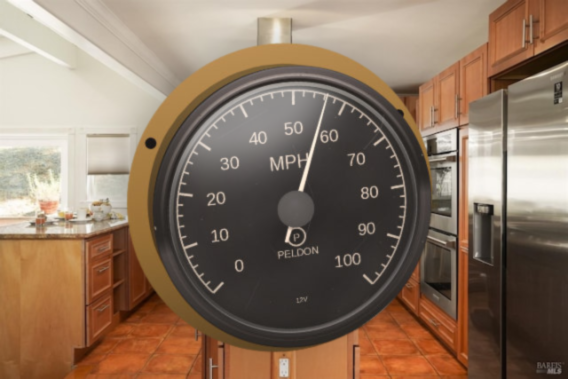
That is value=56 unit=mph
